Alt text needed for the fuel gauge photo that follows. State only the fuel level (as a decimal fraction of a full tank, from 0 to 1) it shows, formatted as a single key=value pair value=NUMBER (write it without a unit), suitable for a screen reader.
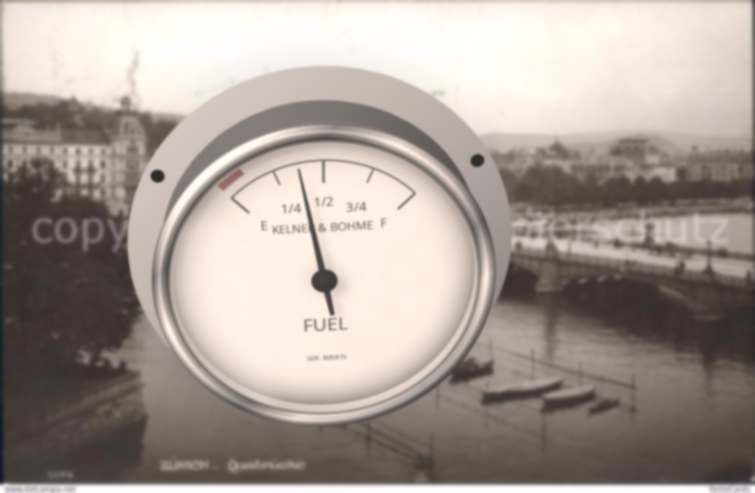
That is value=0.375
